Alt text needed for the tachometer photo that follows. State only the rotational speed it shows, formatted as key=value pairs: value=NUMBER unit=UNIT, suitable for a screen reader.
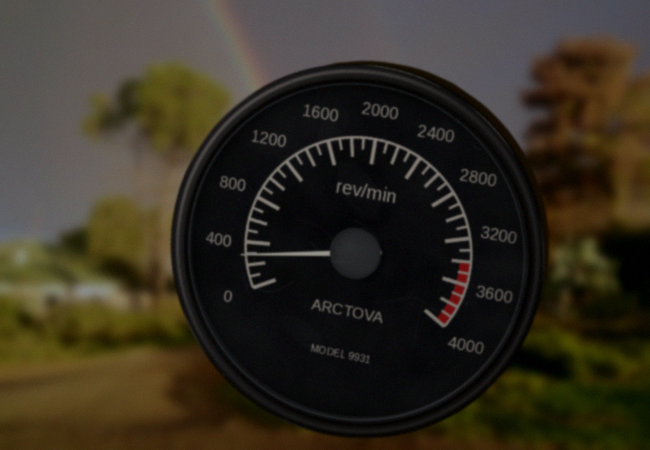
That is value=300 unit=rpm
